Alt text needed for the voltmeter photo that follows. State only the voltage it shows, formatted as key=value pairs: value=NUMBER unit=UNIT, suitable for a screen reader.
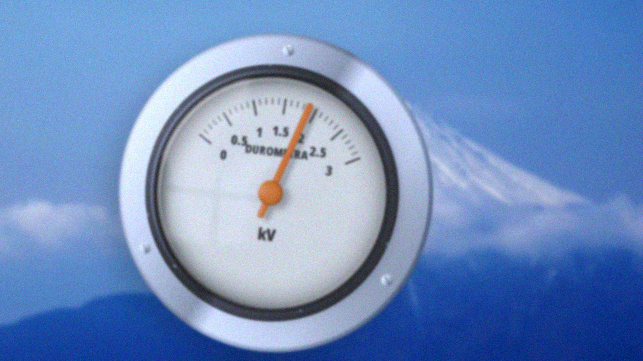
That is value=1.9 unit=kV
